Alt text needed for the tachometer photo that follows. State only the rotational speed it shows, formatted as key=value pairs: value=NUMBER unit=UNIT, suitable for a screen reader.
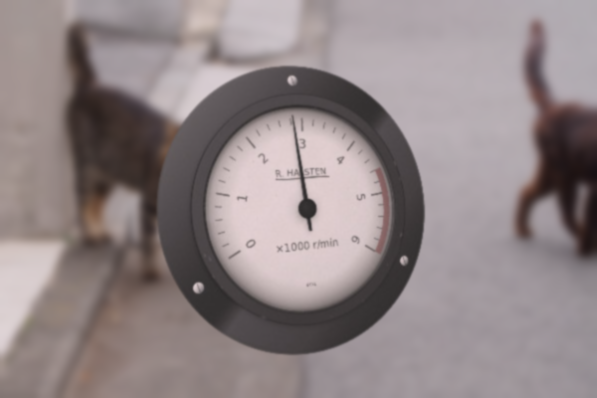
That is value=2800 unit=rpm
